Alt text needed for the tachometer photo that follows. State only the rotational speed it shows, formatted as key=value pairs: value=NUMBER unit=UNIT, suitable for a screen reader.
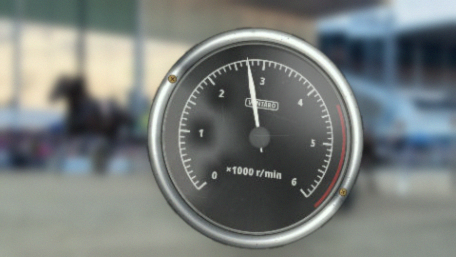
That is value=2700 unit=rpm
